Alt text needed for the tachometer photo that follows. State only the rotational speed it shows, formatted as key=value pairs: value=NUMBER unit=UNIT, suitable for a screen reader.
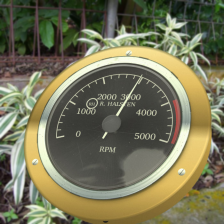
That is value=3000 unit=rpm
